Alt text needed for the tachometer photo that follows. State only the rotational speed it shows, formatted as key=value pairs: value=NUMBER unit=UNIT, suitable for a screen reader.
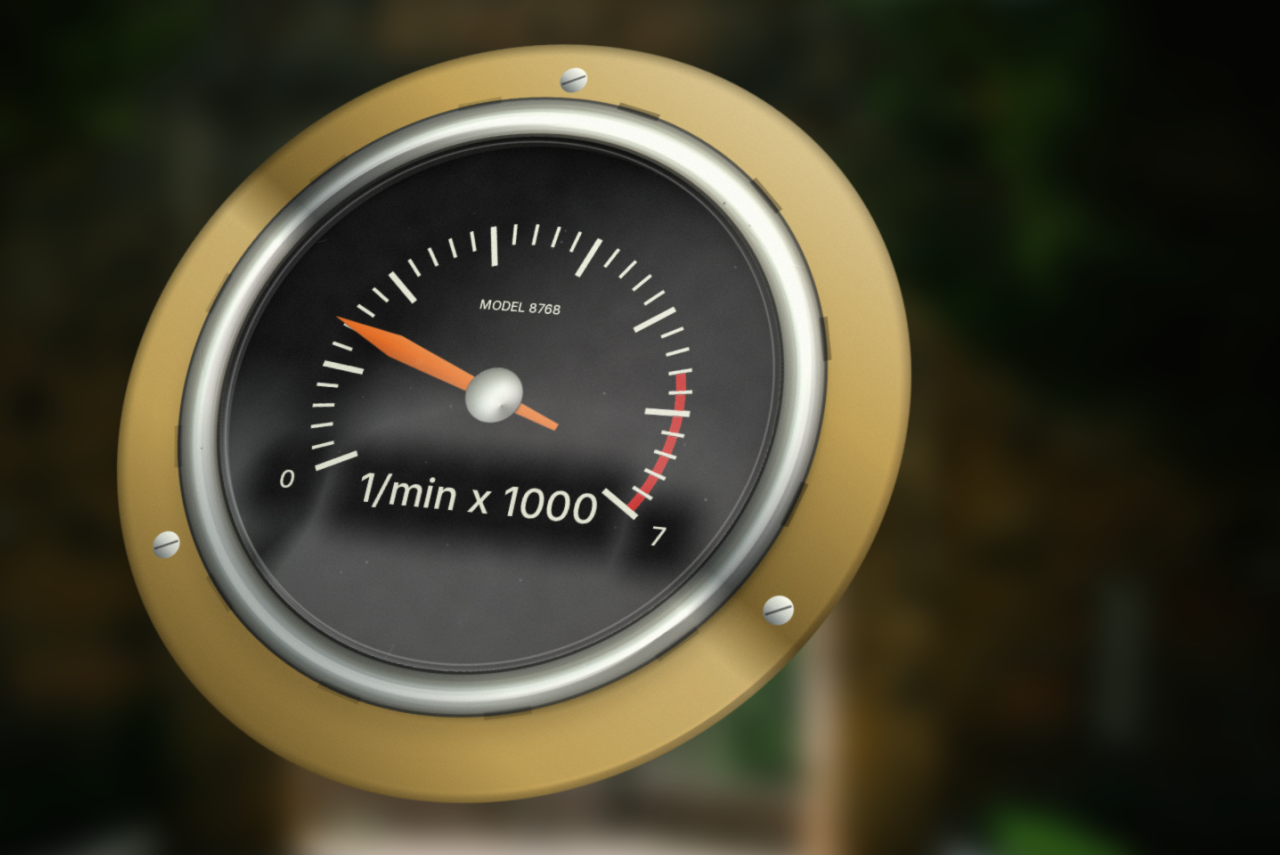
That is value=1400 unit=rpm
